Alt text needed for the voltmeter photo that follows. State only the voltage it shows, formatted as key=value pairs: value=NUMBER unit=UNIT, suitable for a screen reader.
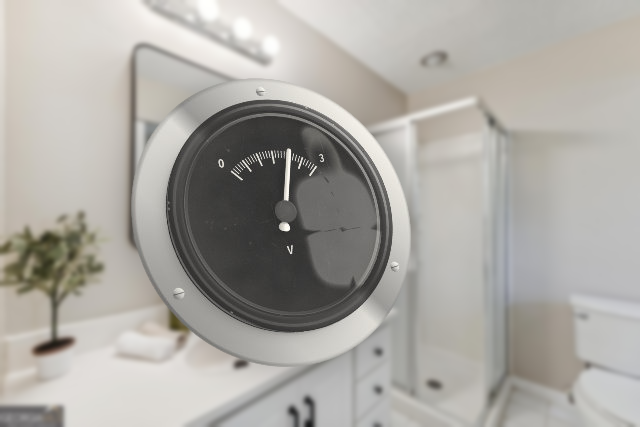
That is value=2 unit=V
